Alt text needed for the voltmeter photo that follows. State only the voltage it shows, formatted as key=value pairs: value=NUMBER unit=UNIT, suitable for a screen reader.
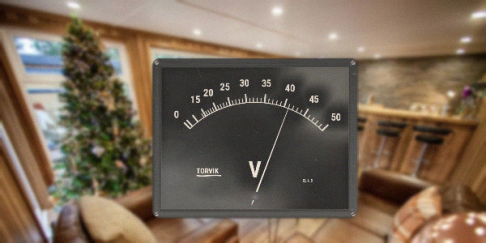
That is value=41 unit=V
